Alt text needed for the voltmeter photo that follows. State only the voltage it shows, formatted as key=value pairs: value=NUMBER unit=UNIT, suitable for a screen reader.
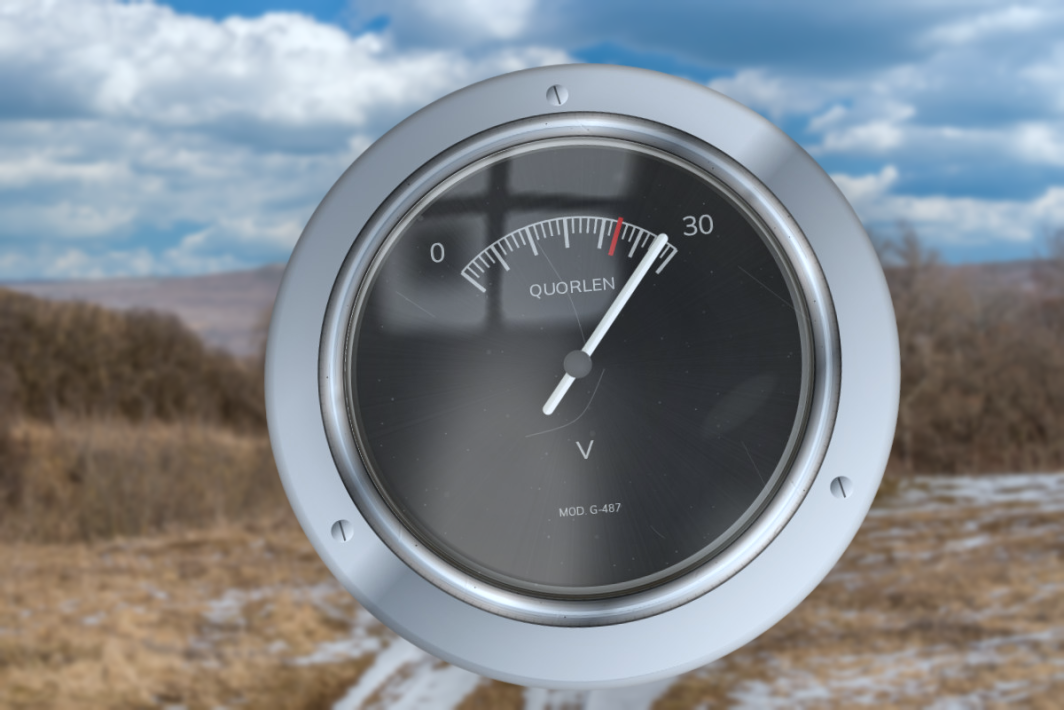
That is value=28 unit=V
